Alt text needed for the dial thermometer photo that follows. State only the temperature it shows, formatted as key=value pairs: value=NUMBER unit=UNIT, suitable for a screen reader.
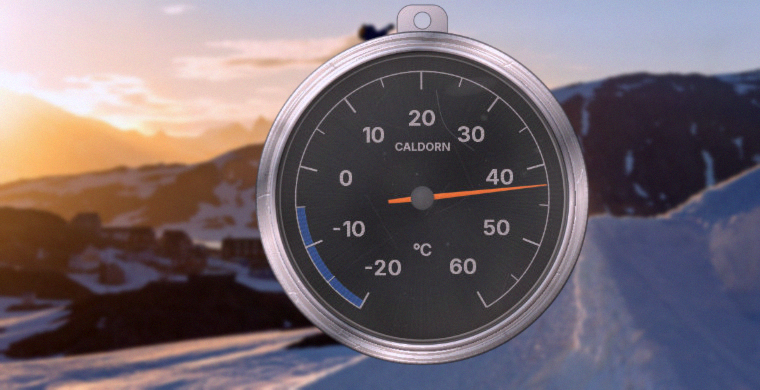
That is value=42.5 unit=°C
